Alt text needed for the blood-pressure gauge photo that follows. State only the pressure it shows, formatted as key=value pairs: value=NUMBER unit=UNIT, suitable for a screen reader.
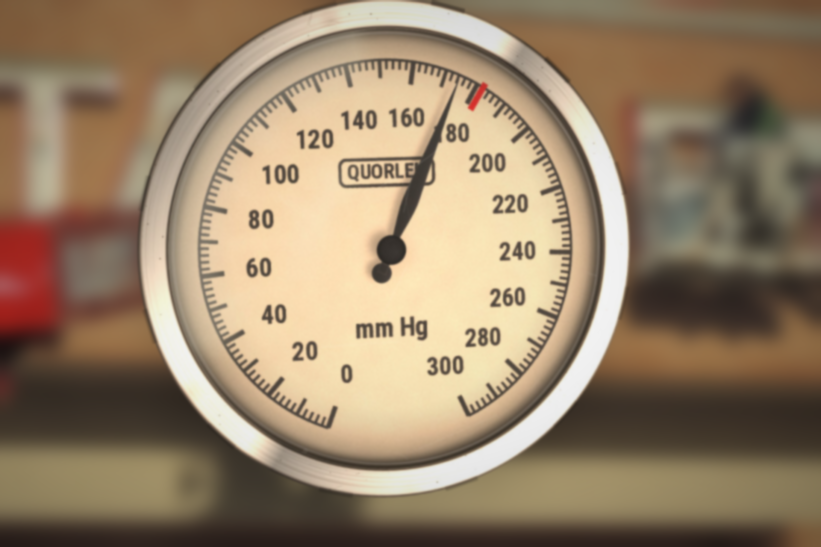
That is value=174 unit=mmHg
